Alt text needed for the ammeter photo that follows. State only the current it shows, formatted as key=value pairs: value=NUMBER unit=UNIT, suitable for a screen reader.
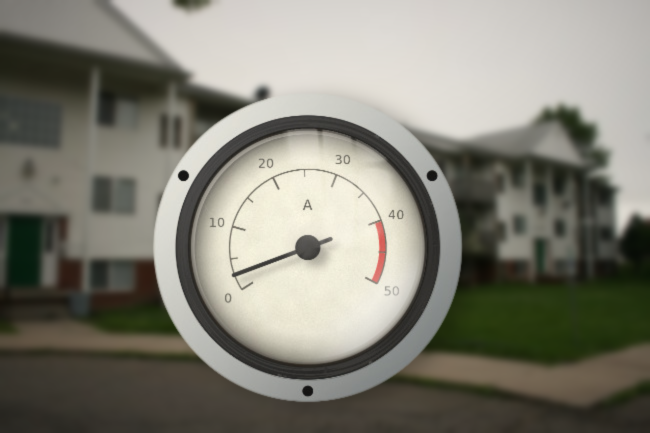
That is value=2.5 unit=A
